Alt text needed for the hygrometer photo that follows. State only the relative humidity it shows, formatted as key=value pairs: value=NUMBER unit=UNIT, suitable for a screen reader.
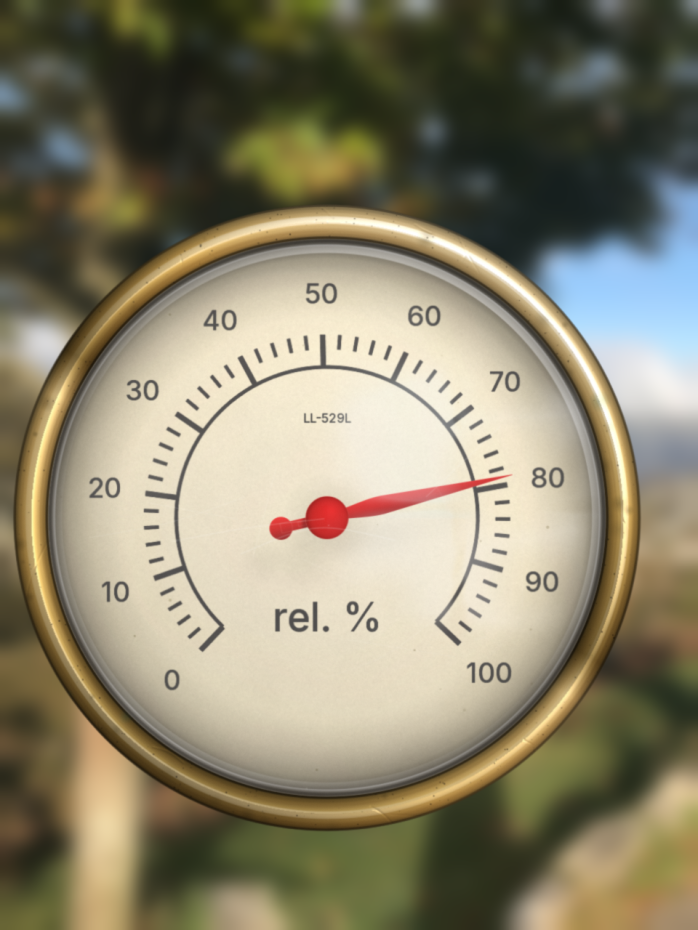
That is value=79 unit=%
